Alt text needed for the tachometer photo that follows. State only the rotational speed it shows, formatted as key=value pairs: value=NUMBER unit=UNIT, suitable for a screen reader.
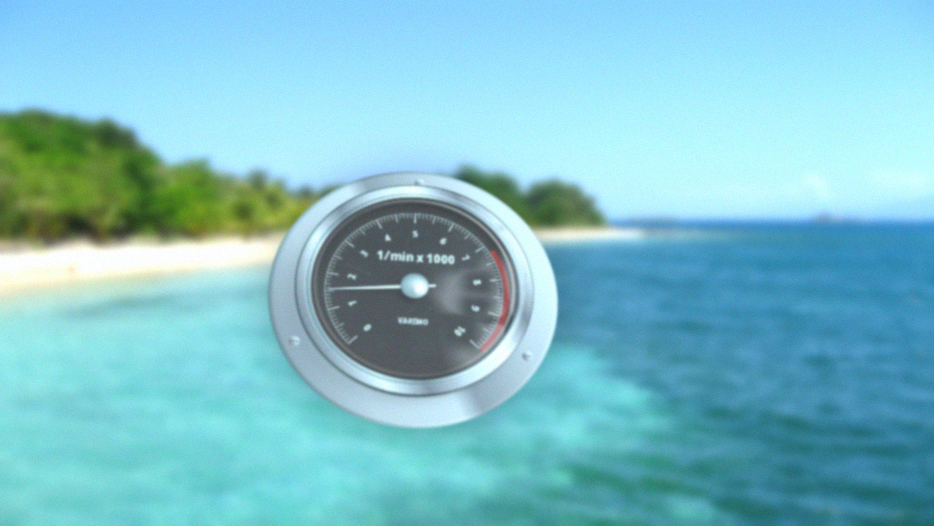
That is value=1500 unit=rpm
